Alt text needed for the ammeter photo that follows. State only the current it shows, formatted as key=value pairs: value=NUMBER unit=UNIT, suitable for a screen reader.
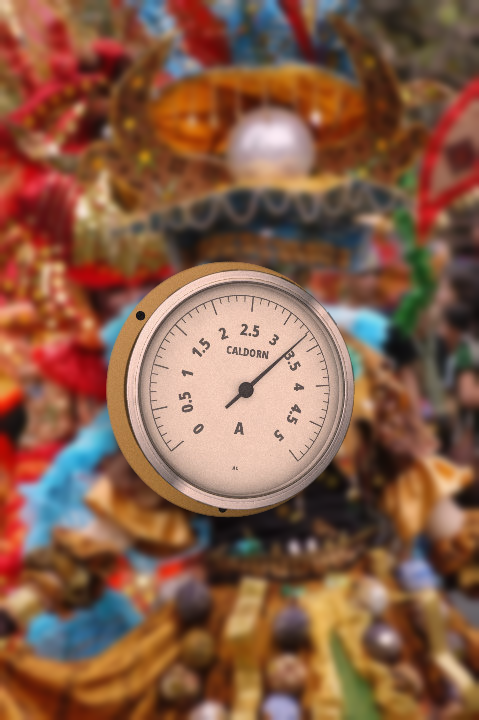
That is value=3.3 unit=A
